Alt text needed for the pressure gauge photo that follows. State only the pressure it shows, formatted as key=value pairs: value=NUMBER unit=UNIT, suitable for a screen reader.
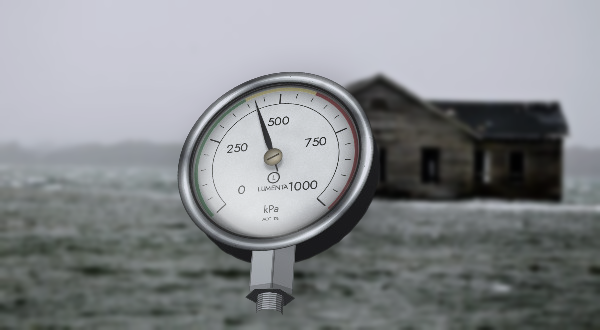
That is value=425 unit=kPa
